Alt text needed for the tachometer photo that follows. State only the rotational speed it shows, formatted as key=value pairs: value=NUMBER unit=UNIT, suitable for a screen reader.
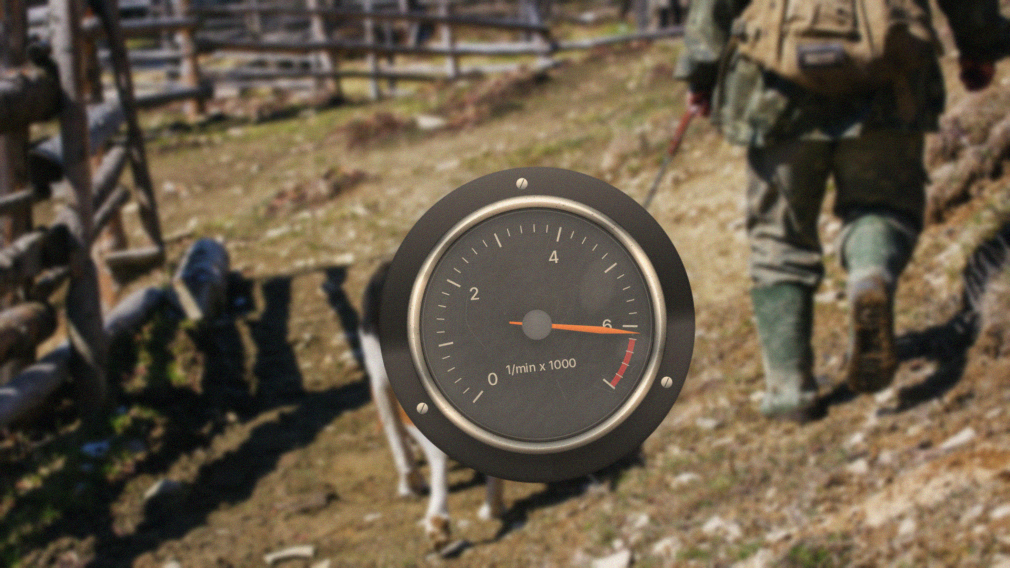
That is value=6100 unit=rpm
